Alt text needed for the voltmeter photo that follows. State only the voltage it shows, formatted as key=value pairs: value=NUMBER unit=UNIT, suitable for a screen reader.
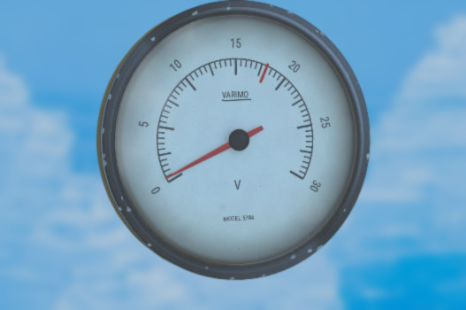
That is value=0.5 unit=V
